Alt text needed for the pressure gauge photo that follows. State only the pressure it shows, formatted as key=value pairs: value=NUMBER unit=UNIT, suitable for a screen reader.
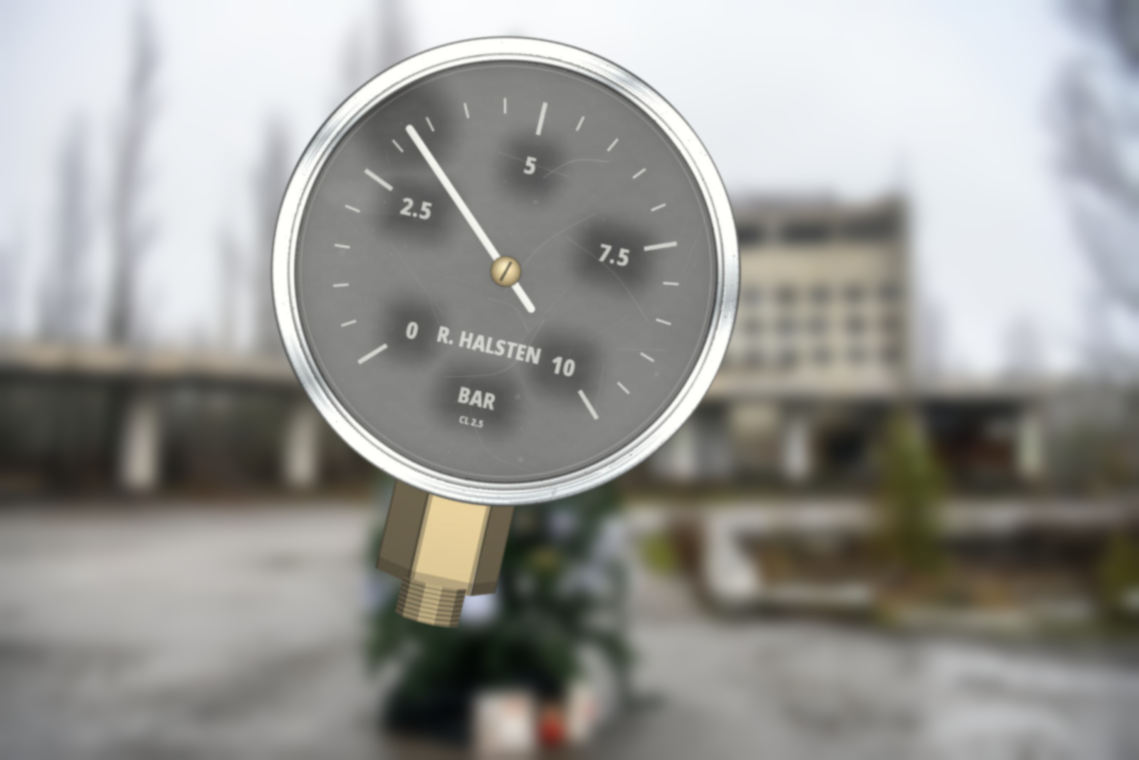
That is value=3.25 unit=bar
